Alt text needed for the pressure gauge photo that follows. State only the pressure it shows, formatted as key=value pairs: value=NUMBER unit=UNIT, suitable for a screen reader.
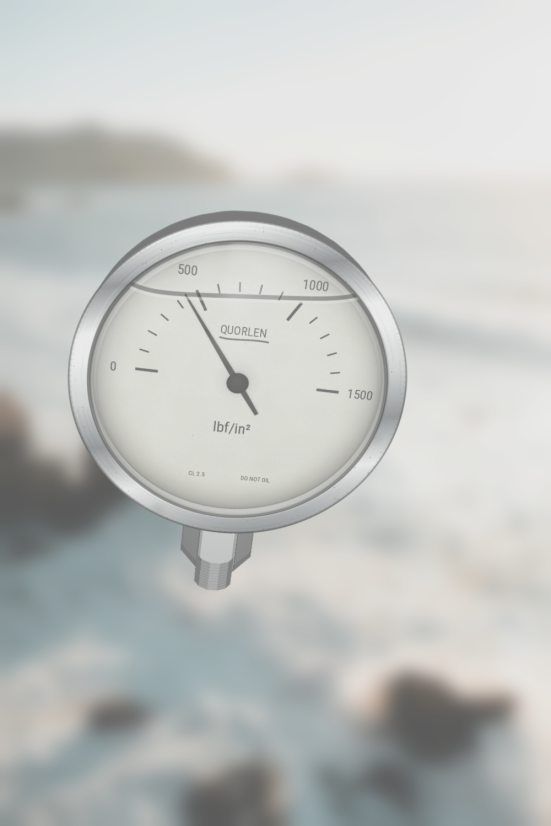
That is value=450 unit=psi
